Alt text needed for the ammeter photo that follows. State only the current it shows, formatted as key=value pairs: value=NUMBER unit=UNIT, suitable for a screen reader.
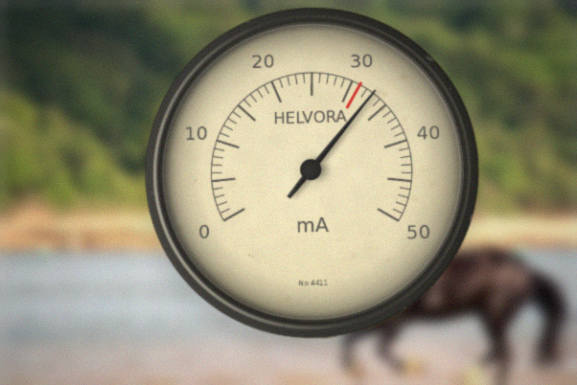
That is value=33 unit=mA
